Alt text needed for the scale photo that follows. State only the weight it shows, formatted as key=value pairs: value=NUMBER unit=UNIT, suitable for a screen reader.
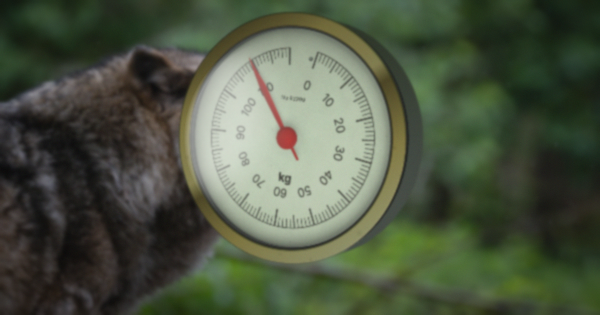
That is value=110 unit=kg
